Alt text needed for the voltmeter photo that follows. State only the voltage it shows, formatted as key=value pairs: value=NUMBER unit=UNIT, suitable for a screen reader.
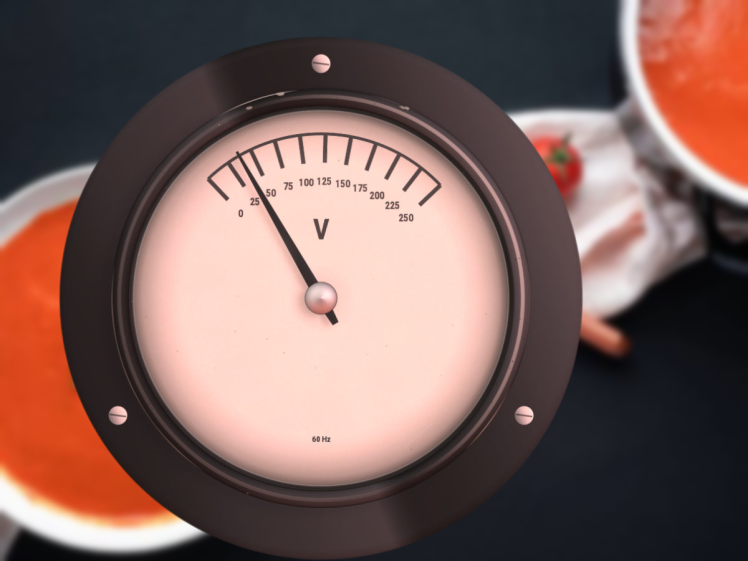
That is value=37.5 unit=V
